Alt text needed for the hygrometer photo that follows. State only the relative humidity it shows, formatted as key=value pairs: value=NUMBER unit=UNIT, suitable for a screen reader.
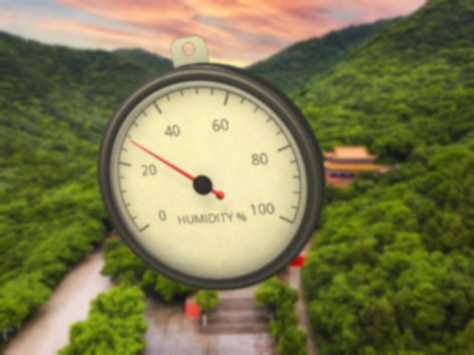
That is value=28 unit=%
